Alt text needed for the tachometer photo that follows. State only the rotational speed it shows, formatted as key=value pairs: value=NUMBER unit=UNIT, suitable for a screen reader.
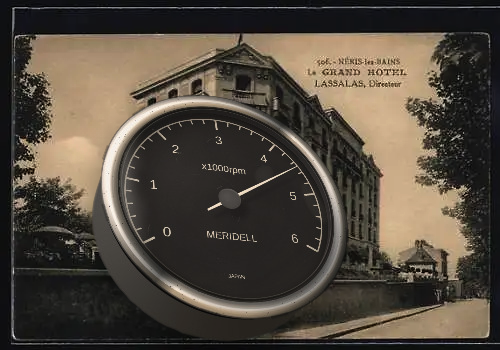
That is value=4500 unit=rpm
